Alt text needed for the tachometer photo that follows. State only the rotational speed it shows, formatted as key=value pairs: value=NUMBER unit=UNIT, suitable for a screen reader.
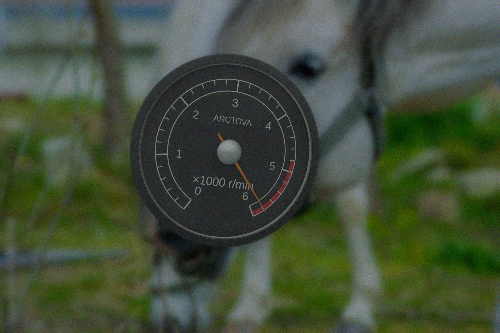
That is value=5800 unit=rpm
